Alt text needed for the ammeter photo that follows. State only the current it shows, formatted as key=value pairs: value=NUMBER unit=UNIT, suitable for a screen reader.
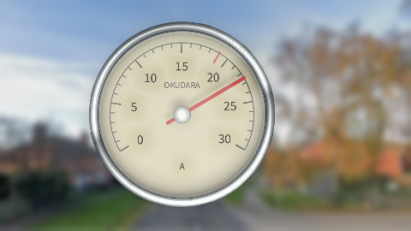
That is value=22.5 unit=A
